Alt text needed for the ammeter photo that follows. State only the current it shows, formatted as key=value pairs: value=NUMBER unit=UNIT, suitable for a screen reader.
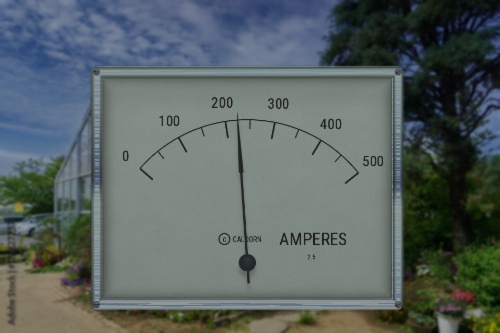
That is value=225 unit=A
